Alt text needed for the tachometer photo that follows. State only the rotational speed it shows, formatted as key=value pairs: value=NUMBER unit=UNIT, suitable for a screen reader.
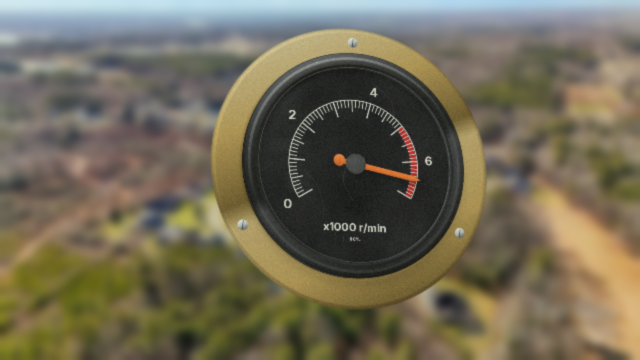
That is value=6500 unit=rpm
